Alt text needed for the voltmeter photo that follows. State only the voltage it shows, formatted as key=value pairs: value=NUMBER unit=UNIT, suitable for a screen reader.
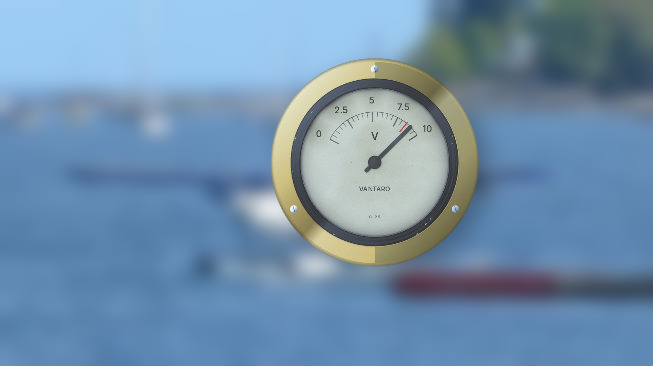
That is value=9 unit=V
